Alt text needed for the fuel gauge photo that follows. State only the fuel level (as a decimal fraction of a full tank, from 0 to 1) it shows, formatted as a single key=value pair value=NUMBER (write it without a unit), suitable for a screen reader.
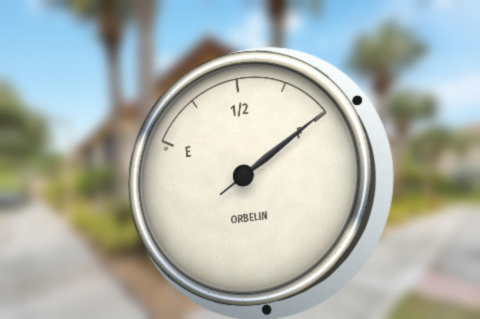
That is value=1
